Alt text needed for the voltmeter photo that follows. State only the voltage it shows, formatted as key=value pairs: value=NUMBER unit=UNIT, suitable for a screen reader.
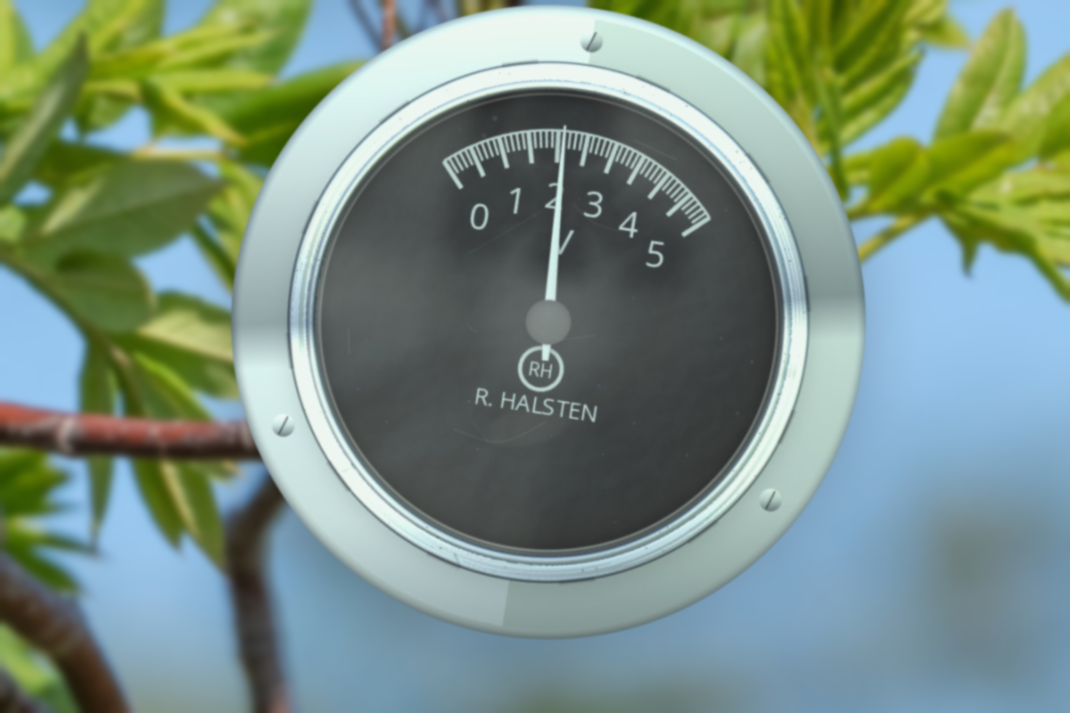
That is value=2.1 unit=V
